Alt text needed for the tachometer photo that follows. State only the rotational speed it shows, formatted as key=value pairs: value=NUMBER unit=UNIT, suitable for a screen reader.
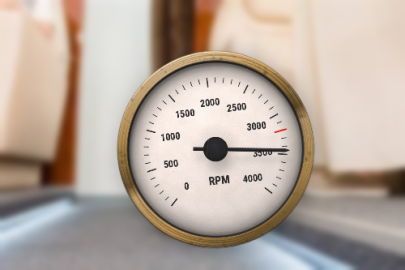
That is value=3450 unit=rpm
